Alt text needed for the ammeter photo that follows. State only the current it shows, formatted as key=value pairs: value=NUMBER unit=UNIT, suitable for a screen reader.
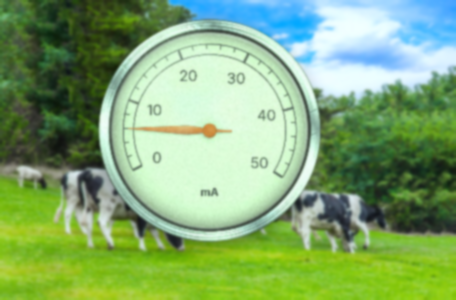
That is value=6 unit=mA
